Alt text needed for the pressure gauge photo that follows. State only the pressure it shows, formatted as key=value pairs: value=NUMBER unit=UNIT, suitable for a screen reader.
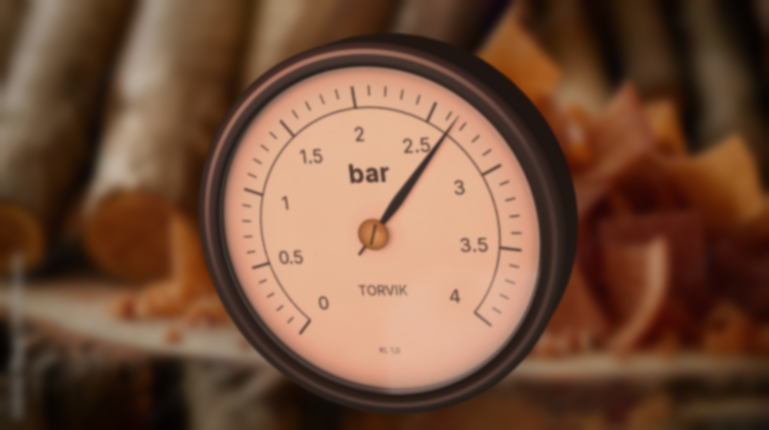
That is value=2.65 unit=bar
